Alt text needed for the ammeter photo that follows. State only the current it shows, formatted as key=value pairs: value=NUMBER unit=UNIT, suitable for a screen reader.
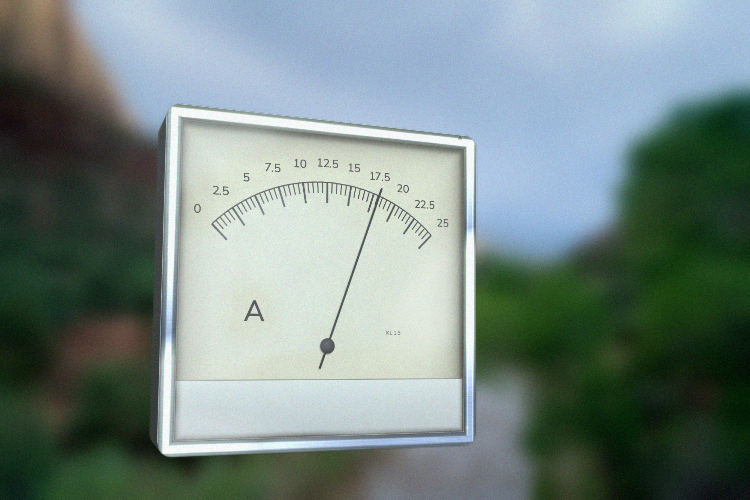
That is value=18 unit=A
